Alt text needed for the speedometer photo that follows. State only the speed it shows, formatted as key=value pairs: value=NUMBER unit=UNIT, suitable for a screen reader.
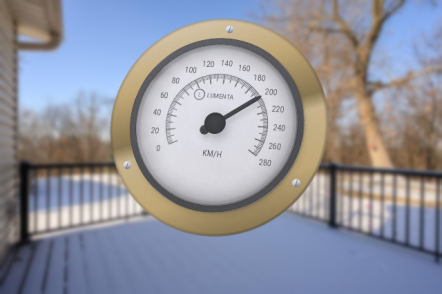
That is value=200 unit=km/h
